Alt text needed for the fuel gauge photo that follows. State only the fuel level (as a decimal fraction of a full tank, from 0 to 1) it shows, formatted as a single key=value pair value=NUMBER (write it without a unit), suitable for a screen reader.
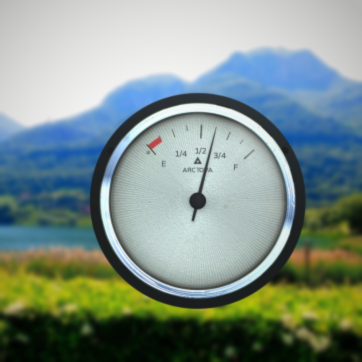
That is value=0.625
